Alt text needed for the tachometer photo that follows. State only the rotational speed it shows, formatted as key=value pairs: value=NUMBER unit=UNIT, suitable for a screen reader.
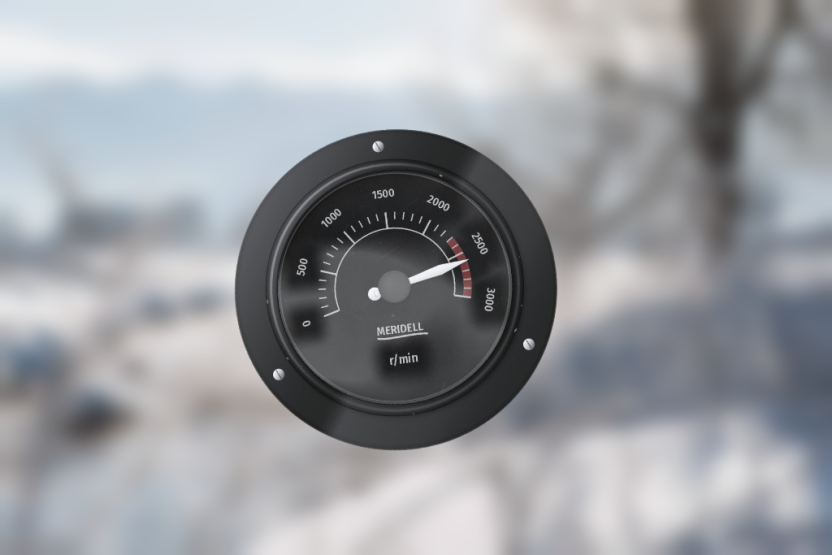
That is value=2600 unit=rpm
